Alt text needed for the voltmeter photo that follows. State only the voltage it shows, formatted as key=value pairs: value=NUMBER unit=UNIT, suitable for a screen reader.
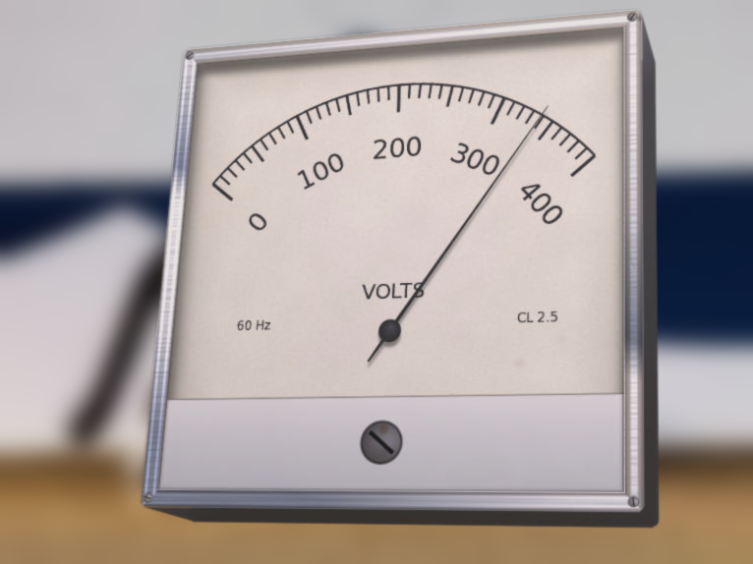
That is value=340 unit=V
